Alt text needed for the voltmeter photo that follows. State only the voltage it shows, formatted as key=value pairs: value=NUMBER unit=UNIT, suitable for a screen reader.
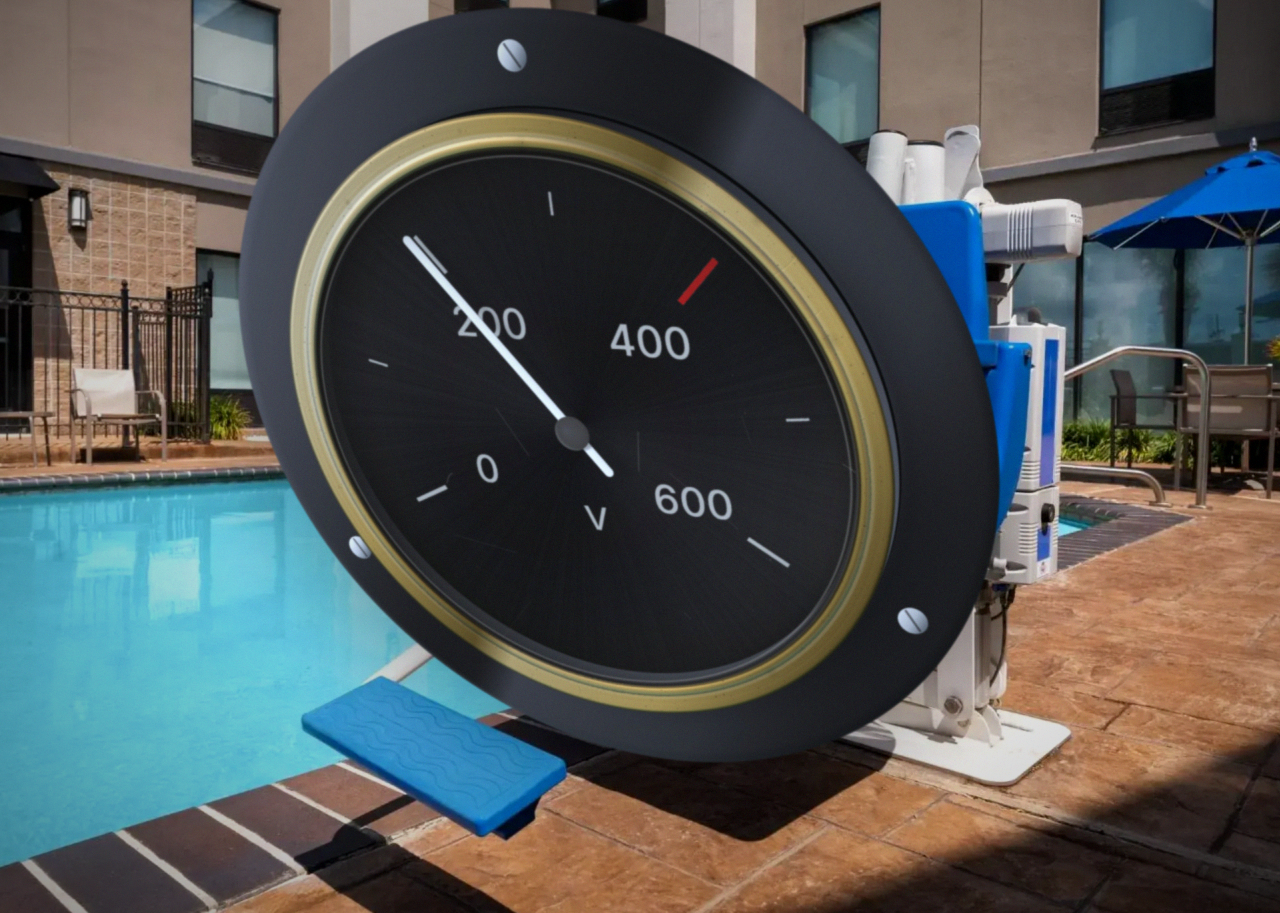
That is value=200 unit=V
